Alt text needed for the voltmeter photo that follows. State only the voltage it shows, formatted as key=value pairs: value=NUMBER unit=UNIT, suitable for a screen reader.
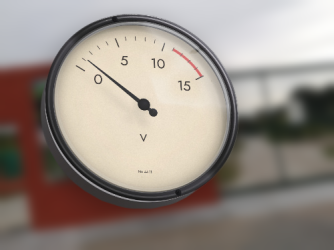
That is value=1 unit=V
